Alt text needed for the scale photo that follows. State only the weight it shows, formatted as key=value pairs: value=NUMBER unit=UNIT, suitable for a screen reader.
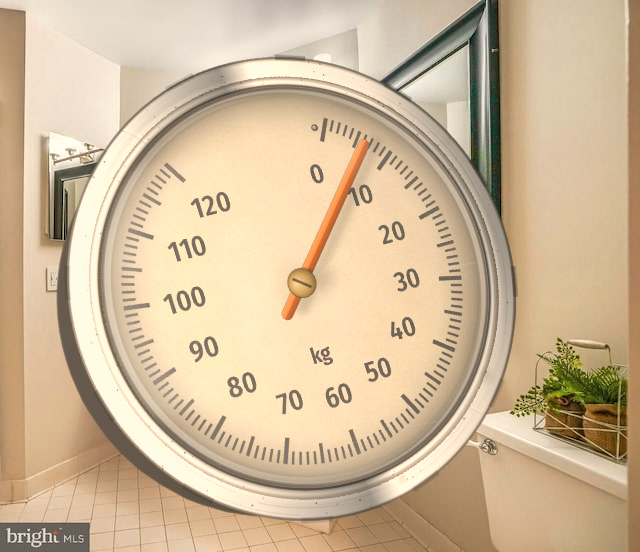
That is value=6 unit=kg
